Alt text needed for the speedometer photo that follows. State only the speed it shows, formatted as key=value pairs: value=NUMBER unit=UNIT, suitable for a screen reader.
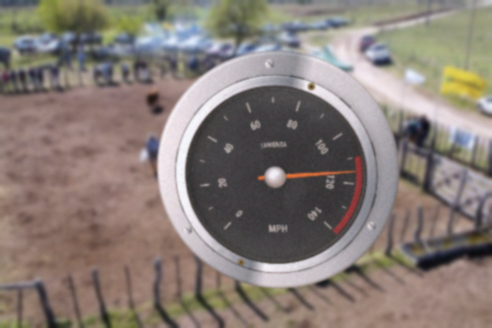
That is value=115 unit=mph
